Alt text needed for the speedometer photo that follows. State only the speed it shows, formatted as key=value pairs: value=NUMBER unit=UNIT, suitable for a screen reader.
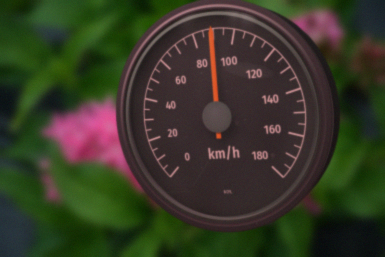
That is value=90 unit=km/h
